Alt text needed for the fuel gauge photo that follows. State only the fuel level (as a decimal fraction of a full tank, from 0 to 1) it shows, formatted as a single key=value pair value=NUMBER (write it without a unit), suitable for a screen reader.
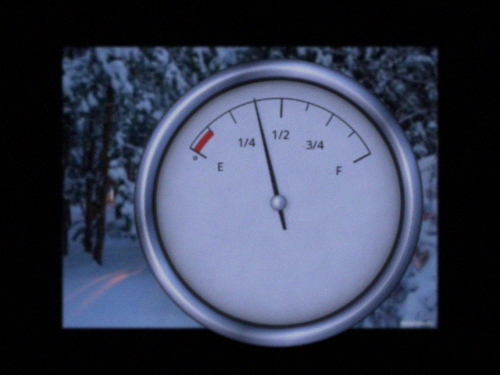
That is value=0.375
